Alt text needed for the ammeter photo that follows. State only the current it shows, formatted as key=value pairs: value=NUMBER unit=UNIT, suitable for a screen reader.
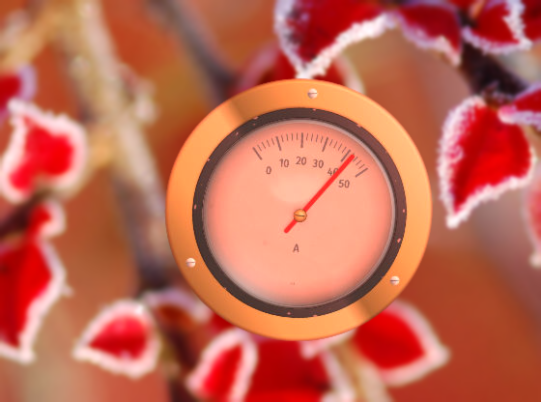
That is value=42 unit=A
